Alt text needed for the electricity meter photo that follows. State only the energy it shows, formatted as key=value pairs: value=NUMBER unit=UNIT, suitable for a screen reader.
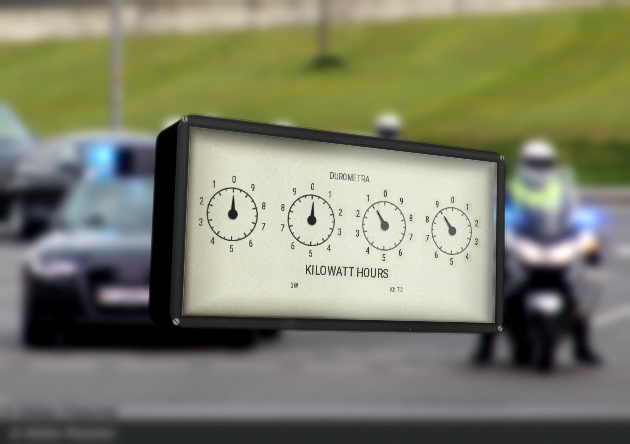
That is value=9 unit=kWh
